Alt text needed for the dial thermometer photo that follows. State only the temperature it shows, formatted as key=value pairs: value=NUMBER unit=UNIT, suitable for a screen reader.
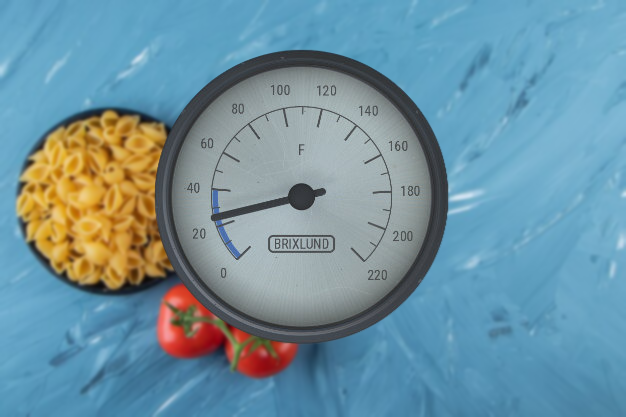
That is value=25 unit=°F
